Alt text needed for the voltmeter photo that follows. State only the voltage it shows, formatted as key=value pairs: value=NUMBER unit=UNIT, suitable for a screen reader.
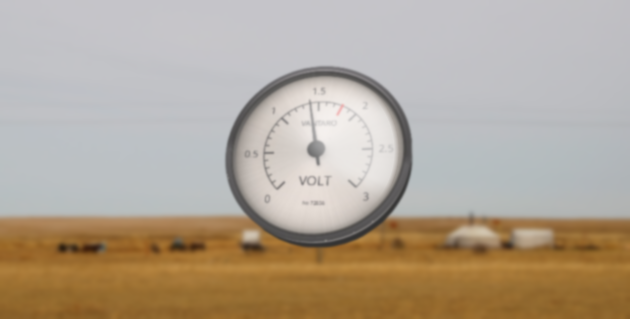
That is value=1.4 unit=V
